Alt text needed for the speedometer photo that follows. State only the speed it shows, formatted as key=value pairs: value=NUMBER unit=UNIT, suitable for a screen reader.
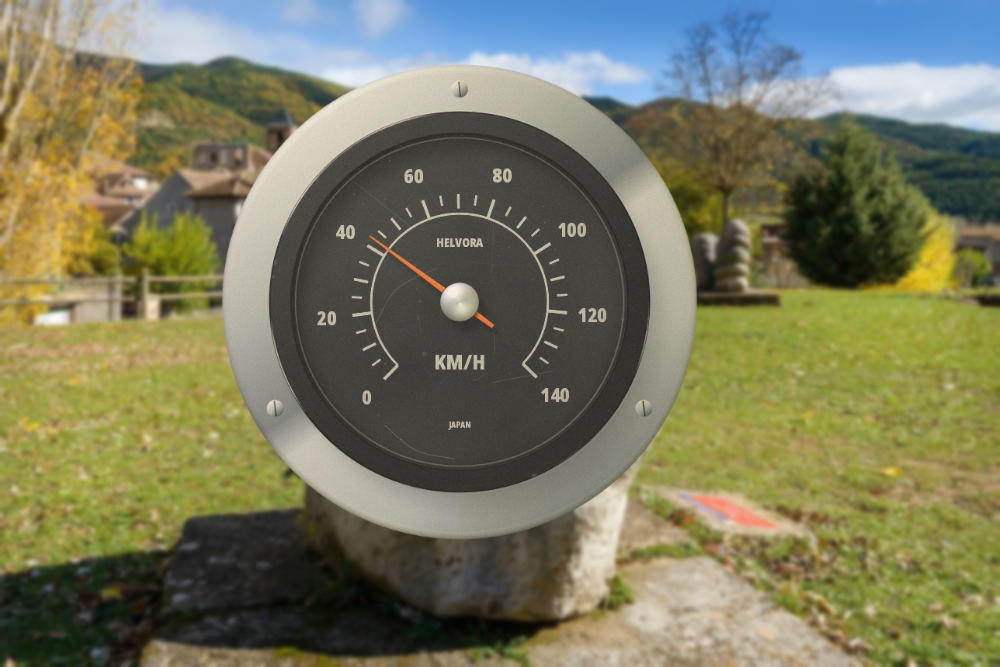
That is value=42.5 unit=km/h
